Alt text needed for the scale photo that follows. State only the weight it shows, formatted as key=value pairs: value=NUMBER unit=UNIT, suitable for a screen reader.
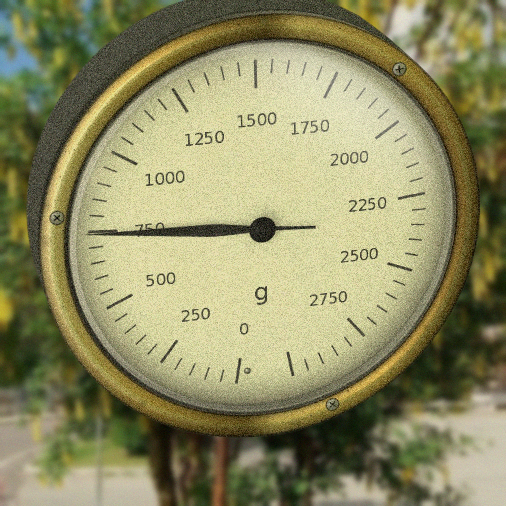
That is value=750 unit=g
